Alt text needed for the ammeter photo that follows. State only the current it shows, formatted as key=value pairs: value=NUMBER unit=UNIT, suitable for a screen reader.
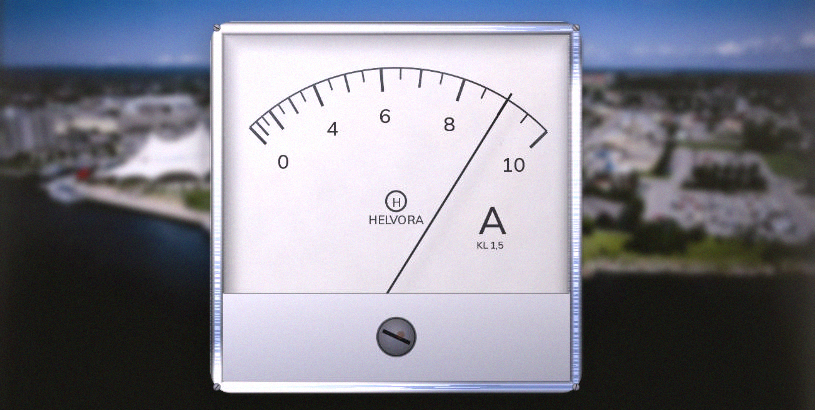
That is value=9 unit=A
